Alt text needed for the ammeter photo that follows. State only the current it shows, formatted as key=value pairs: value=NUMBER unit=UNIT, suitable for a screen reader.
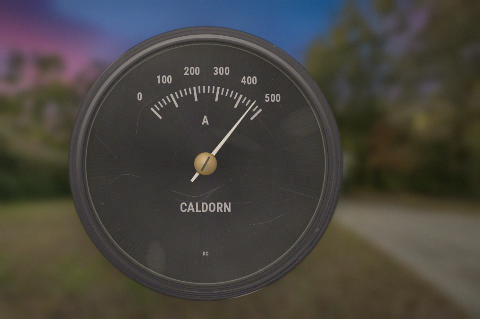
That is value=460 unit=A
